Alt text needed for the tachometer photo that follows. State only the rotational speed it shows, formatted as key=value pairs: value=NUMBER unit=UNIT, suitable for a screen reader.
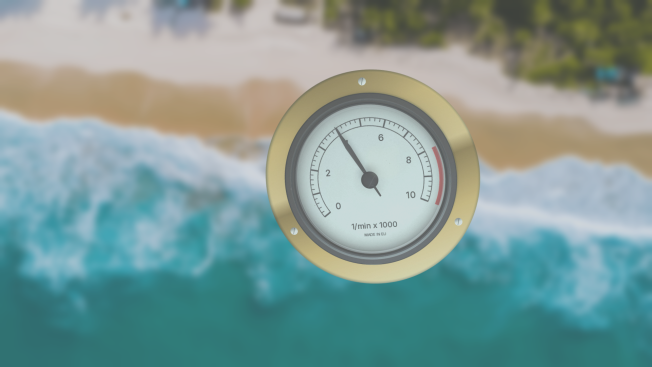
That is value=4000 unit=rpm
